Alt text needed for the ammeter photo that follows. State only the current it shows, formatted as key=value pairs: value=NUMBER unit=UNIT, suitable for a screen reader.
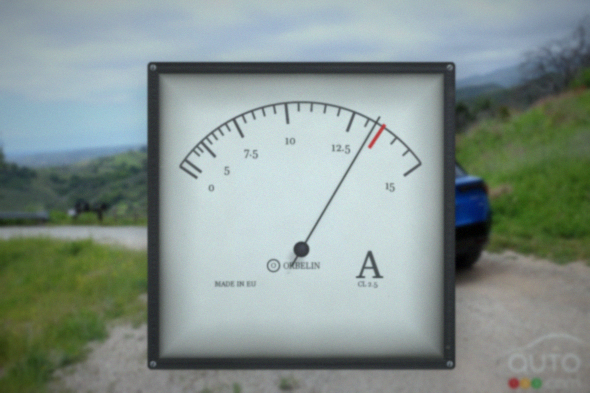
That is value=13.25 unit=A
